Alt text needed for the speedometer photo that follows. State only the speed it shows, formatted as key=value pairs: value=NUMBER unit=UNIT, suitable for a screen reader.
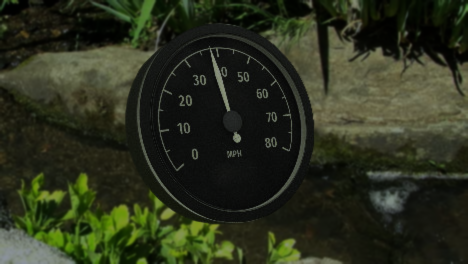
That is value=37.5 unit=mph
